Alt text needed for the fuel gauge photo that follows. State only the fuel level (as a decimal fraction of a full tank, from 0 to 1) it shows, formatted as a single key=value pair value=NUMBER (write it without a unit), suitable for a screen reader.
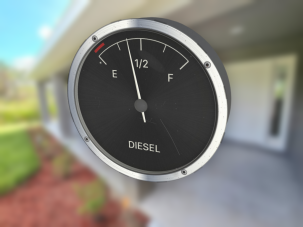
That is value=0.375
